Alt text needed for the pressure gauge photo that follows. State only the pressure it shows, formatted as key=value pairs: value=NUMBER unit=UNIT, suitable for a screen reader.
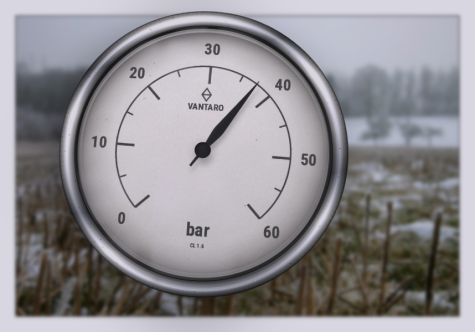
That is value=37.5 unit=bar
